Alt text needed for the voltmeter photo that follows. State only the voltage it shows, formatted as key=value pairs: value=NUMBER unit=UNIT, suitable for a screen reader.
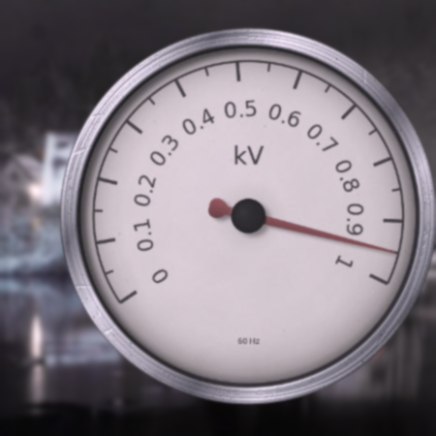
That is value=0.95 unit=kV
